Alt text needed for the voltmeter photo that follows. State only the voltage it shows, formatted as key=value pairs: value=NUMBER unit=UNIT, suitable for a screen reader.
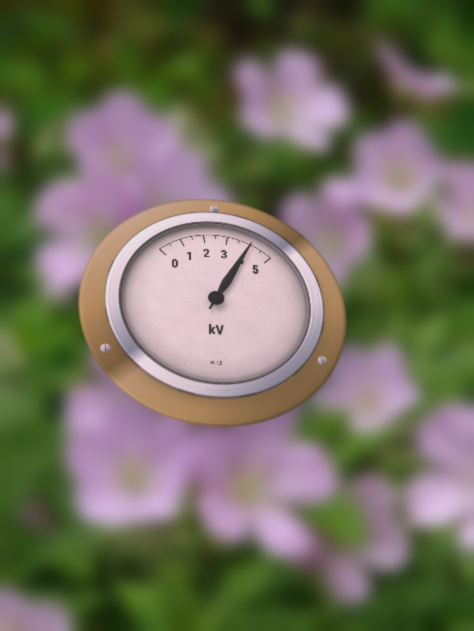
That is value=4 unit=kV
